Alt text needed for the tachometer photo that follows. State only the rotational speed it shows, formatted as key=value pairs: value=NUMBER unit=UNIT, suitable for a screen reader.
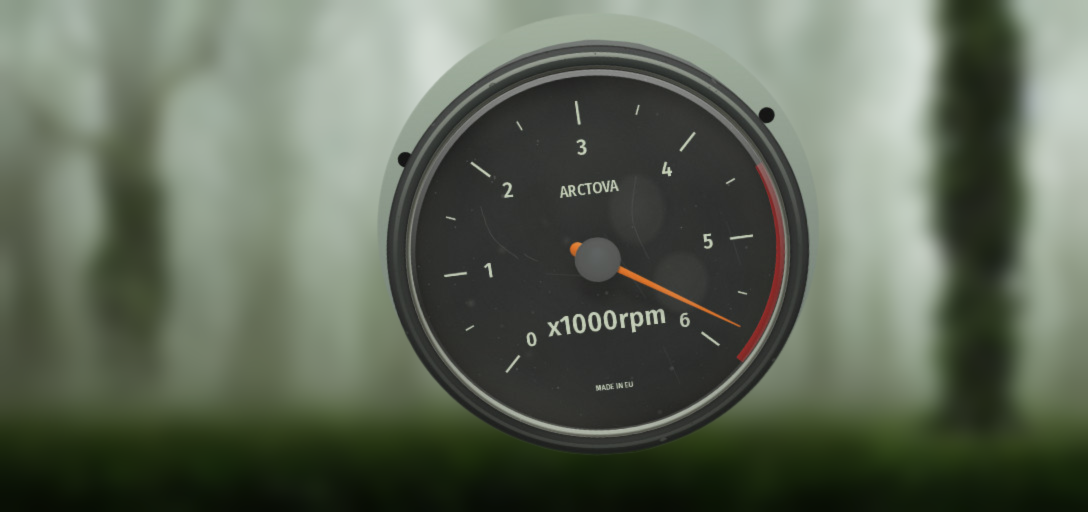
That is value=5750 unit=rpm
